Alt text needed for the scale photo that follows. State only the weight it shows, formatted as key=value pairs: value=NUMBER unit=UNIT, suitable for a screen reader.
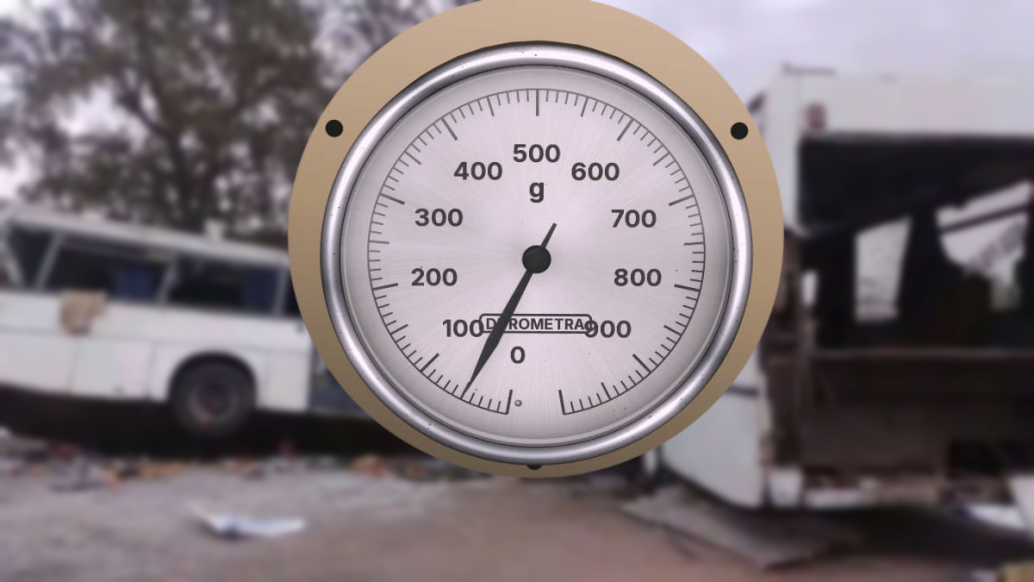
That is value=50 unit=g
